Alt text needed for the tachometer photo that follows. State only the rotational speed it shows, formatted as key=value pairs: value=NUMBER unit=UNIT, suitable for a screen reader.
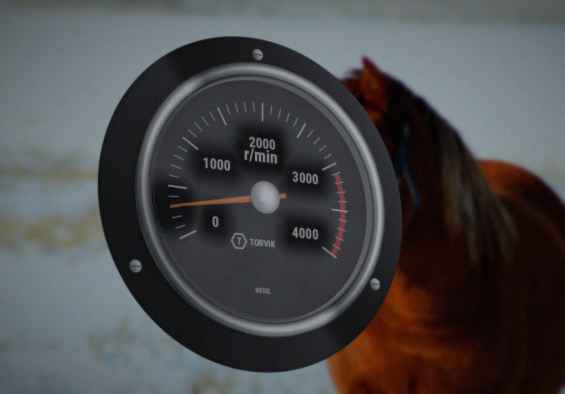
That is value=300 unit=rpm
